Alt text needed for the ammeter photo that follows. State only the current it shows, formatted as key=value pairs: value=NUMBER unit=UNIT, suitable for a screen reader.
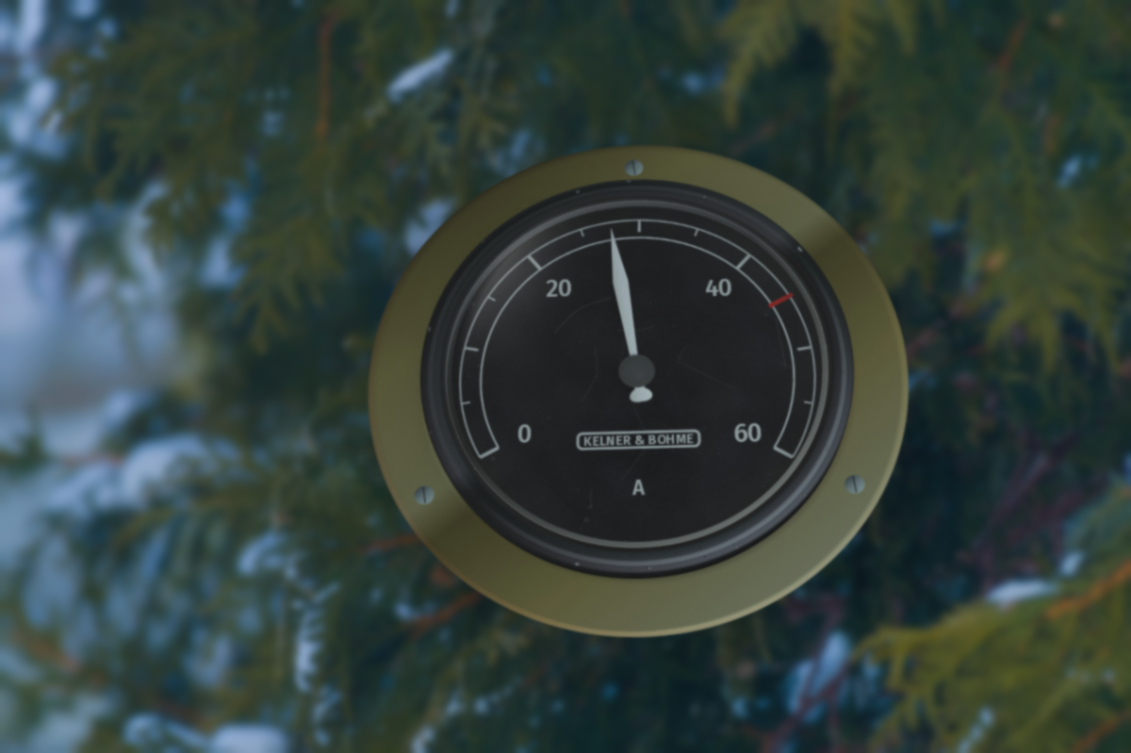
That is value=27.5 unit=A
